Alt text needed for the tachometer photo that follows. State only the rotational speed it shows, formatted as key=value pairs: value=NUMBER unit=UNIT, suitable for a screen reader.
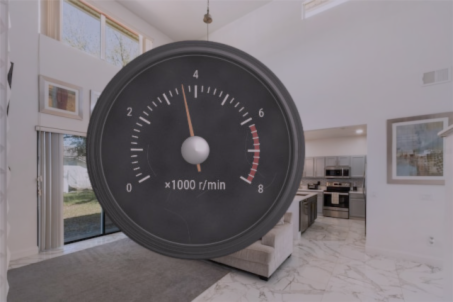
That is value=3600 unit=rpm
